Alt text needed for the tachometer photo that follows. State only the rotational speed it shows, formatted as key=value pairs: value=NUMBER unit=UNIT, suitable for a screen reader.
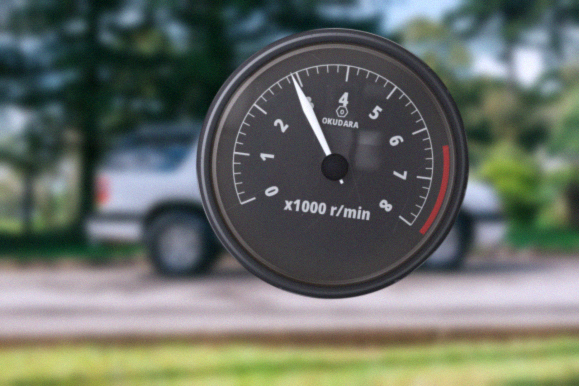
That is value=2900 unit=rpm
